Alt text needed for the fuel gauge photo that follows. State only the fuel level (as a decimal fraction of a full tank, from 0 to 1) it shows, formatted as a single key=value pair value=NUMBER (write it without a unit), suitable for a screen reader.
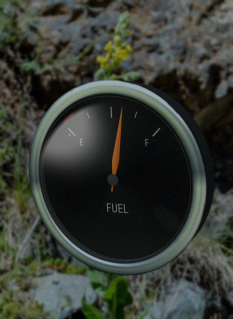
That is value=0.625
